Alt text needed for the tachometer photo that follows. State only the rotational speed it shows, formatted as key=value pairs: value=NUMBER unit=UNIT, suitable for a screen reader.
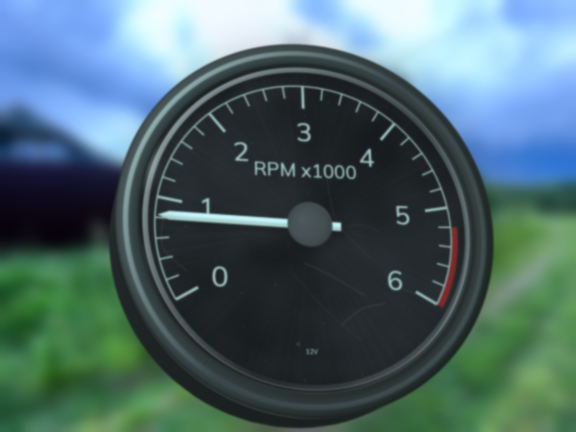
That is value=800 unit=rpm
